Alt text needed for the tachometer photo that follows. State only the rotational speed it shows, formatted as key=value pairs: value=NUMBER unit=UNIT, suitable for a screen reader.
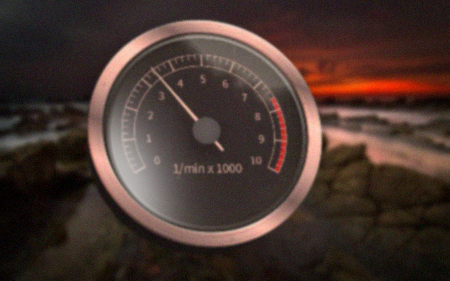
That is value=3400 unit=rpm
